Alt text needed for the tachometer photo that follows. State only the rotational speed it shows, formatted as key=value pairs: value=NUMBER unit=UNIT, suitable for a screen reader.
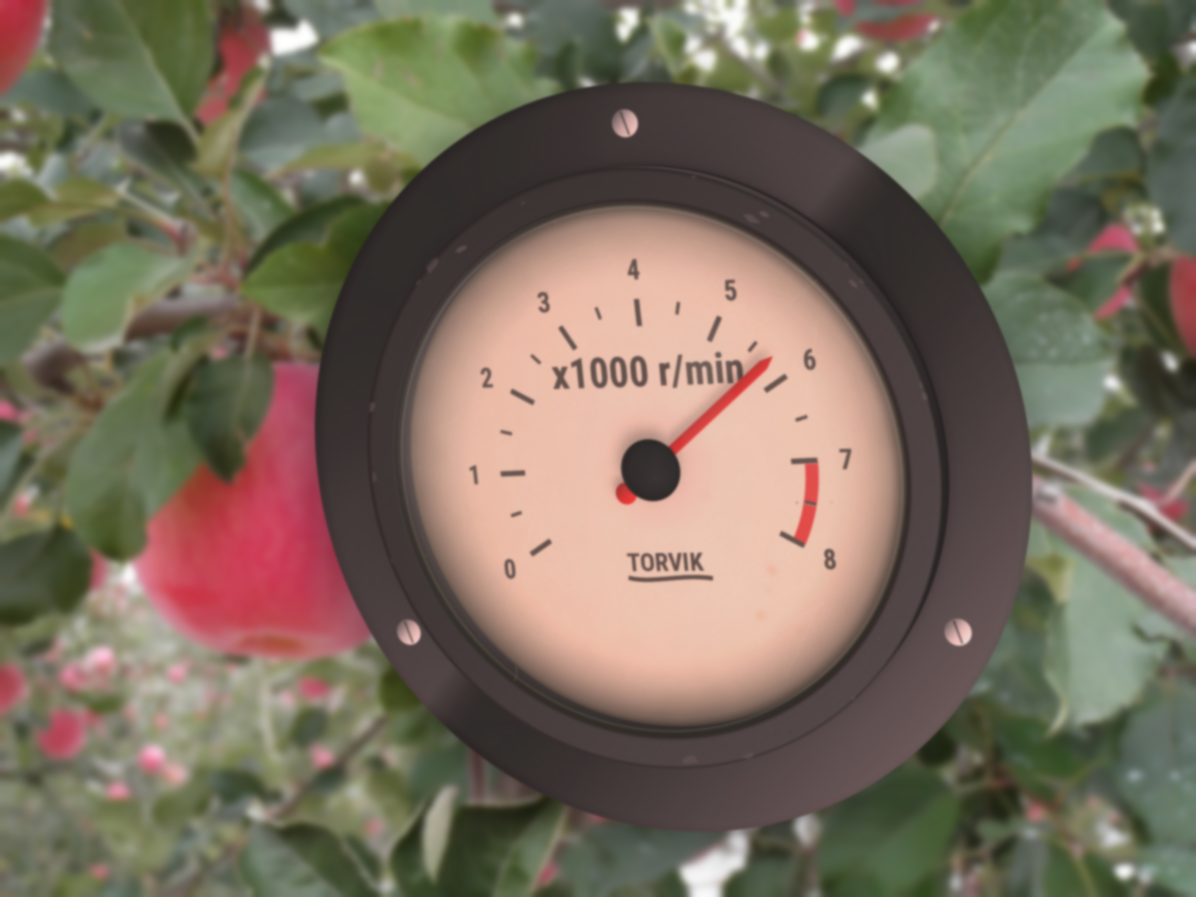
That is value=5750 unit=rpm
